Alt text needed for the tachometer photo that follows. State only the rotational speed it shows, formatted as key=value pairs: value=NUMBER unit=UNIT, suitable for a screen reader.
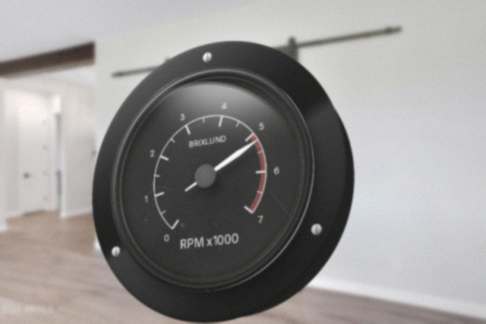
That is value=5250 unit=rpm
